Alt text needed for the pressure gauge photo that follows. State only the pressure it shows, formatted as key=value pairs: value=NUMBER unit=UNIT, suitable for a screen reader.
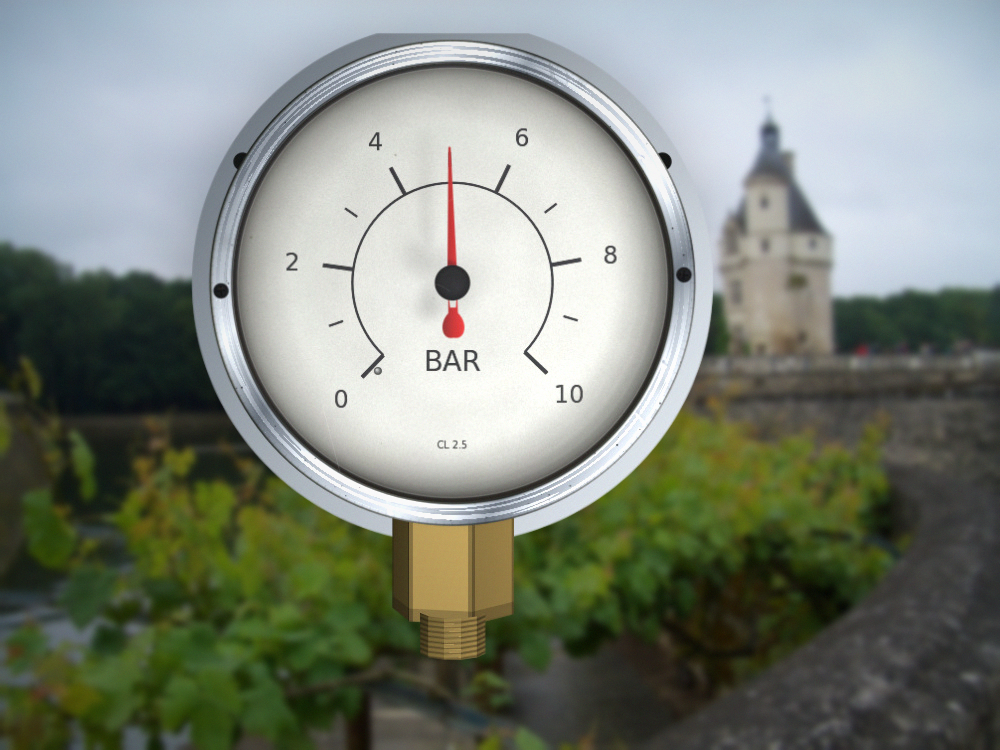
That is value=5 unit=bar
